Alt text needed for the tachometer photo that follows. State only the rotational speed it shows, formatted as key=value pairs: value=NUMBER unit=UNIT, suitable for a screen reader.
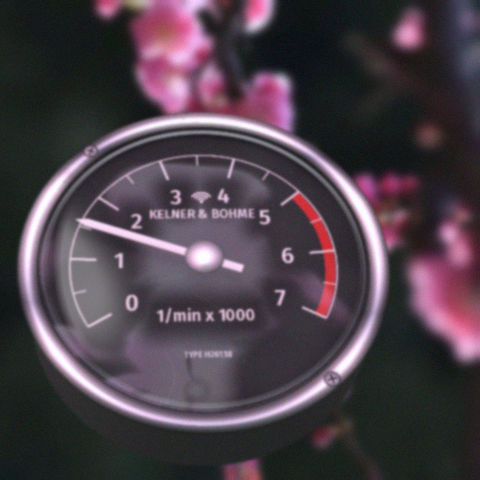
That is value=1500 unit=rpm
